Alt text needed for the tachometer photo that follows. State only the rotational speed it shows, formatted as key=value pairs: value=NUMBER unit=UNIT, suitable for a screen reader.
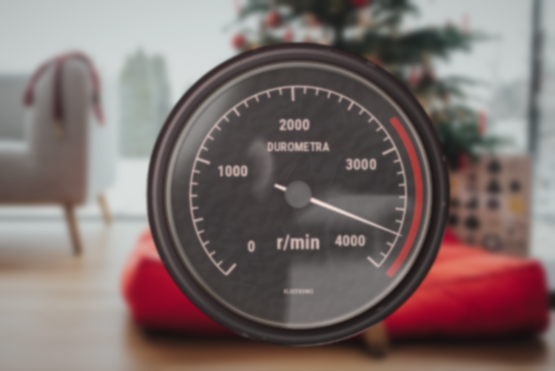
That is value=3700 unit=rpm
